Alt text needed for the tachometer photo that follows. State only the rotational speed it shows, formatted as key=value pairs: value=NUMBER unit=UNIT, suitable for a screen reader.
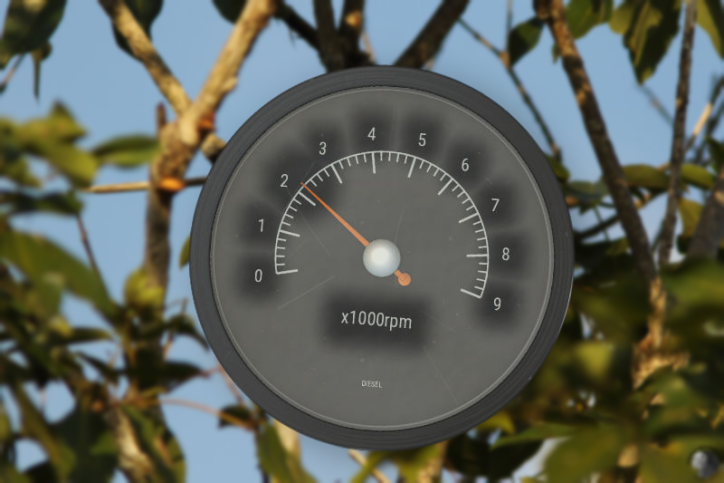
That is value=2200 unit=rpm
